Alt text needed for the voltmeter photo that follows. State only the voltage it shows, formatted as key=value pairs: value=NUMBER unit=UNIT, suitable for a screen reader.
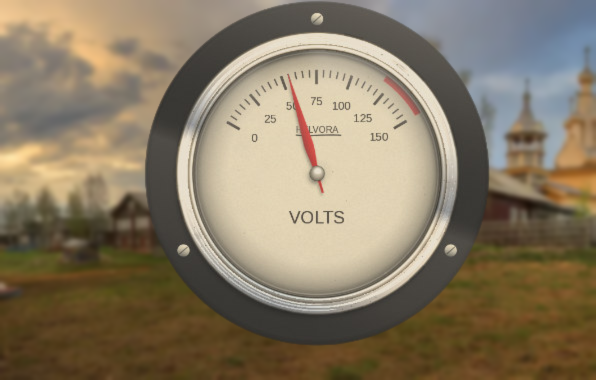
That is value=55 unit=V
